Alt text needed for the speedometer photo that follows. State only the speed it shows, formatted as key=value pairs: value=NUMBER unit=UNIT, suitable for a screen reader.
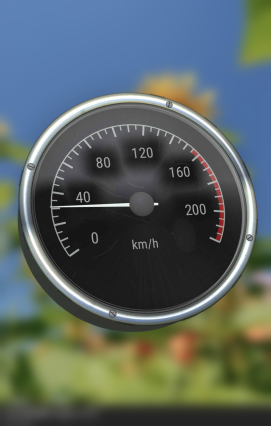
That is value=30 unit=km/h
